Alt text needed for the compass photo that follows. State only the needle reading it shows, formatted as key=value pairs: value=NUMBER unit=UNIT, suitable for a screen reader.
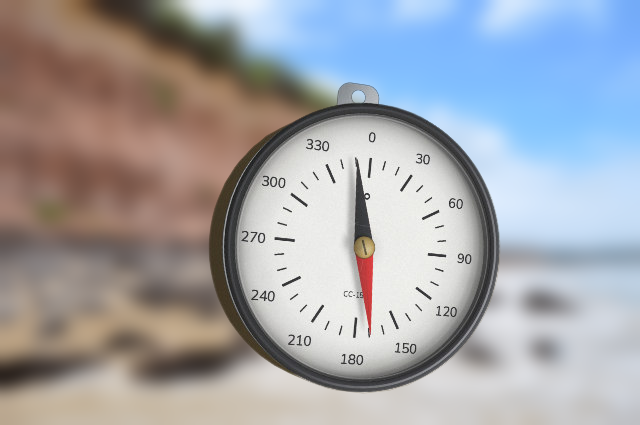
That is value=170 unit=°
